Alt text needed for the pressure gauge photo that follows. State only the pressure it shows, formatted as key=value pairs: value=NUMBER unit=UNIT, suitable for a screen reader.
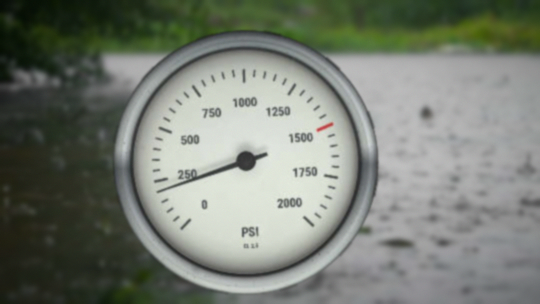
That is value=200 unit=psi
